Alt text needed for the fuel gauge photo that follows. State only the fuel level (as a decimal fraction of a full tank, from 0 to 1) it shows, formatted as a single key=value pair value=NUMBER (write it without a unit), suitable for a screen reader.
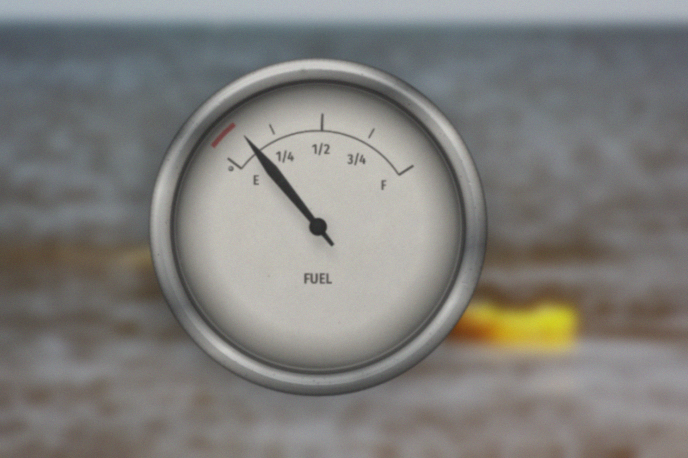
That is value=0.125
